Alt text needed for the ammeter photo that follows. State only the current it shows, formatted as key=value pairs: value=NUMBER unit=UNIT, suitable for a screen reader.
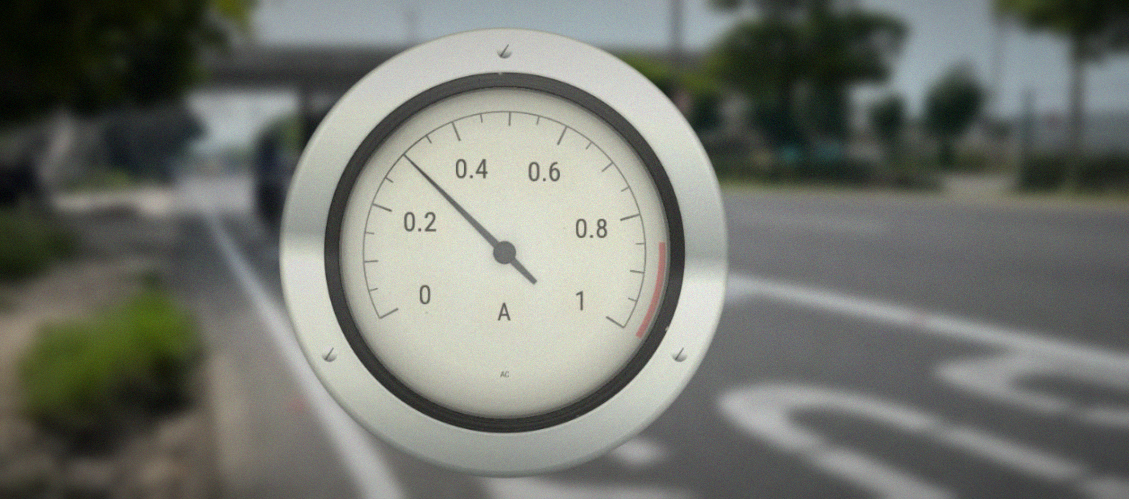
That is value=0.3 unit=A
